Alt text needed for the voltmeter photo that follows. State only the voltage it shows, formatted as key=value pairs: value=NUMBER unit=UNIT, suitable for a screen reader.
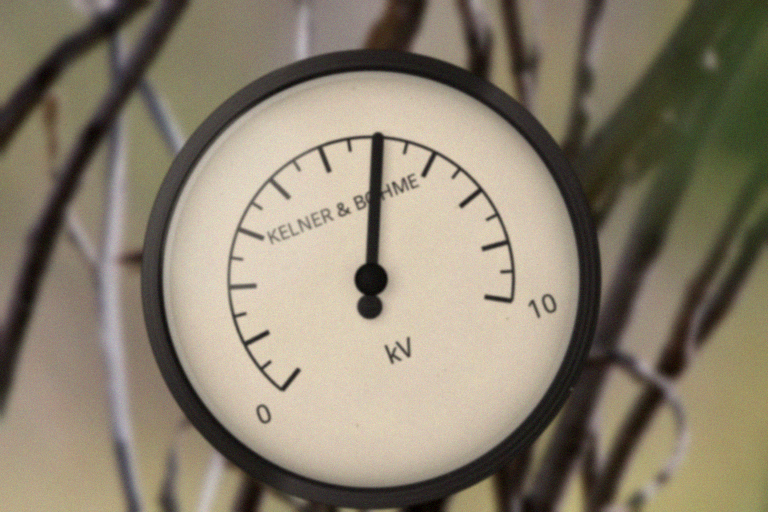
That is value=6 unit=kV
